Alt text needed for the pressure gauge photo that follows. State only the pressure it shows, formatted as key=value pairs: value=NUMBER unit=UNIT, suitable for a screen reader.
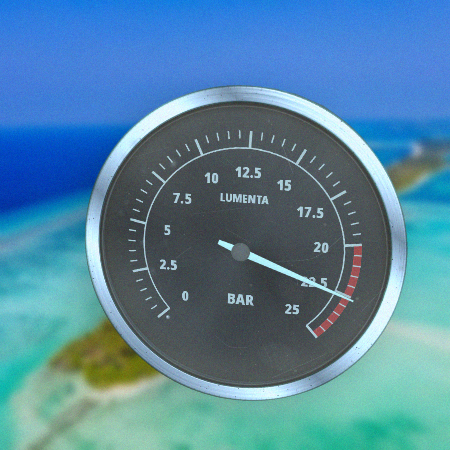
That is value=22.5 unit=bar
